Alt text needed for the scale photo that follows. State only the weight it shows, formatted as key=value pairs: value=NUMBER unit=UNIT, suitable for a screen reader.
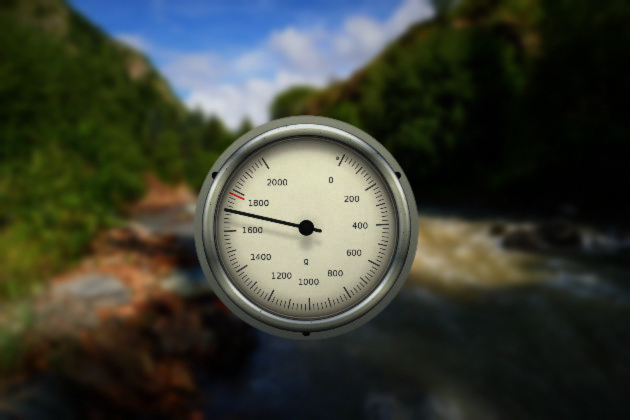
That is value=1700 unit=g
